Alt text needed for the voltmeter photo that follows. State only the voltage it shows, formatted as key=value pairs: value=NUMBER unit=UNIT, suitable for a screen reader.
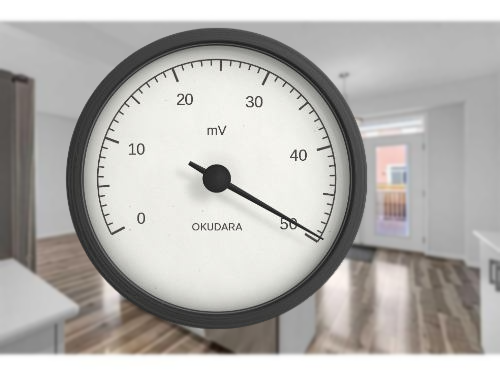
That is value=49.5 unit=mV
